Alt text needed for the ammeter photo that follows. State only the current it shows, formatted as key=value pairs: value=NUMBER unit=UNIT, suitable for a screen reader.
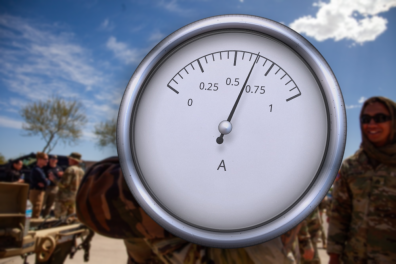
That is value=0.65 unit=A
